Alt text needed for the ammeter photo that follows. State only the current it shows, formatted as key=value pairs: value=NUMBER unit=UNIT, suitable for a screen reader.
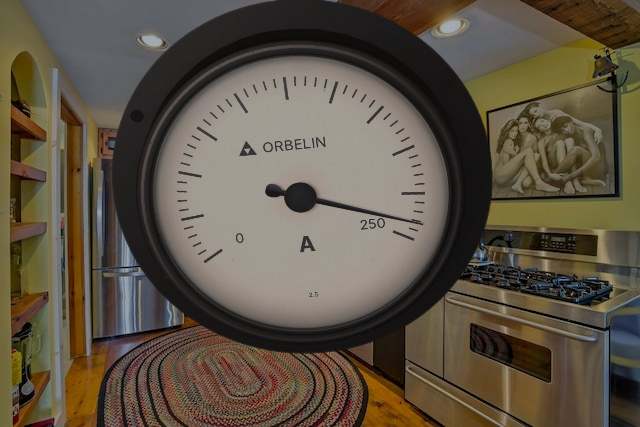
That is value=240 unit=A
